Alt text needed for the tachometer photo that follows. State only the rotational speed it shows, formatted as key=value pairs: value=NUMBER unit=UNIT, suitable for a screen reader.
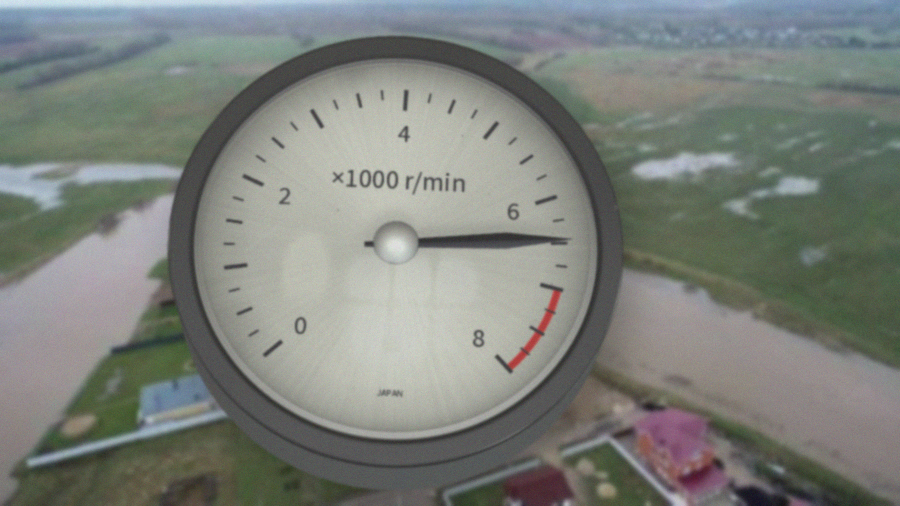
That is value=6500 unit=rpm
